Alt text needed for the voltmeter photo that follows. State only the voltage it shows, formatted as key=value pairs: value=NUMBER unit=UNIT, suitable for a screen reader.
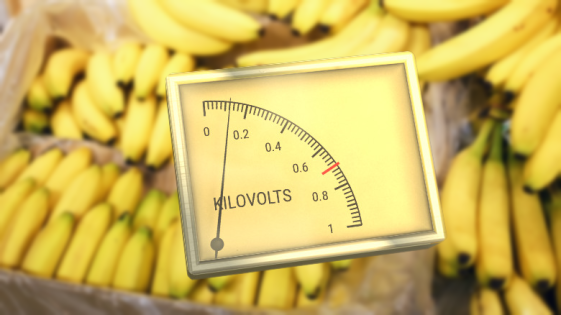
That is value=0.12 unit=kV
